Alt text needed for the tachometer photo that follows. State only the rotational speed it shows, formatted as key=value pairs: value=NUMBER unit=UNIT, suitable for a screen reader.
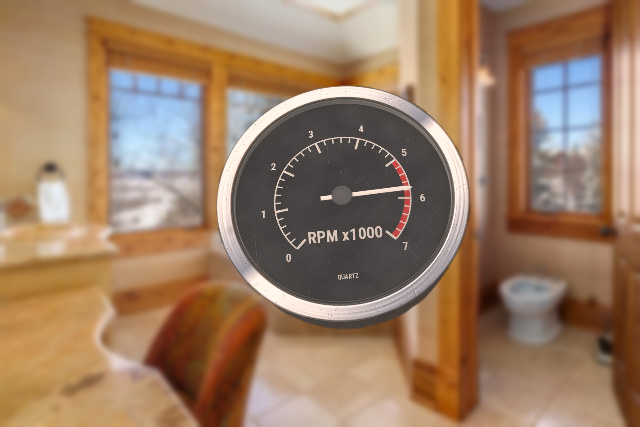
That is value=5800 unit=rpm
